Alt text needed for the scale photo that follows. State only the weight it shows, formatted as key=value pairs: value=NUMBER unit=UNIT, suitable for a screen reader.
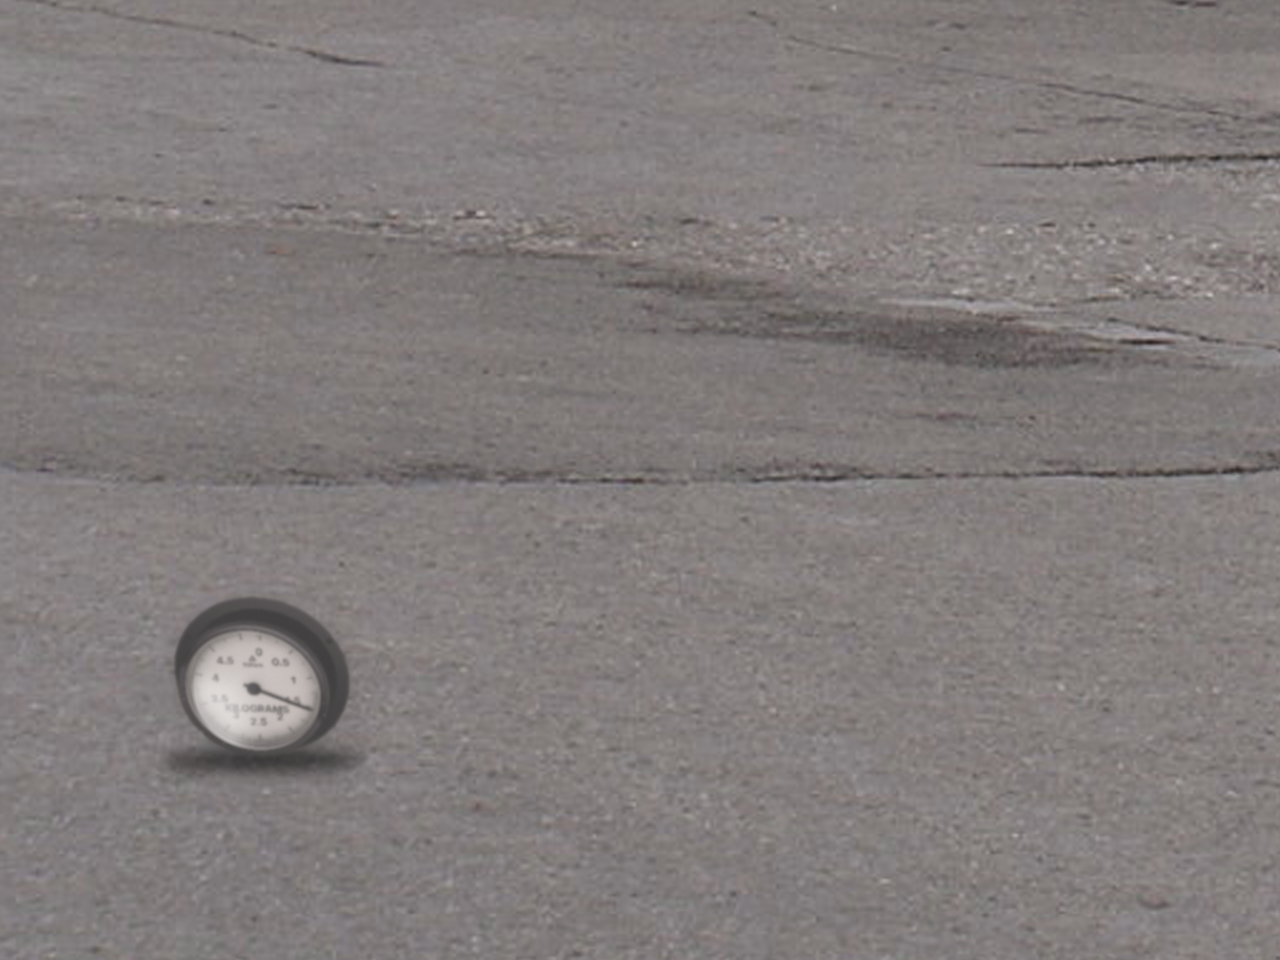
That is value=1.5 unit=kg
